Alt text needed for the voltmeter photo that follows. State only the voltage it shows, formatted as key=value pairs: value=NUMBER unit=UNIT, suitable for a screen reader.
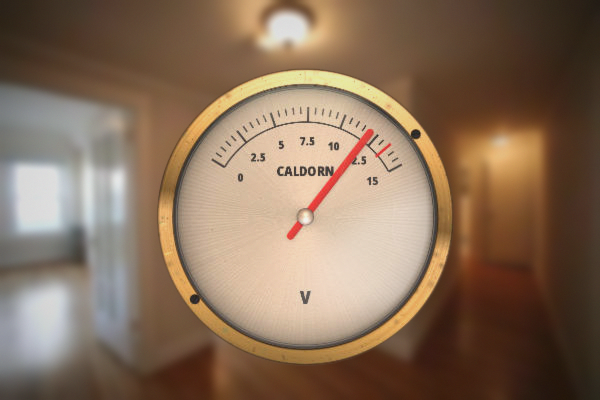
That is value=12 unit=V
